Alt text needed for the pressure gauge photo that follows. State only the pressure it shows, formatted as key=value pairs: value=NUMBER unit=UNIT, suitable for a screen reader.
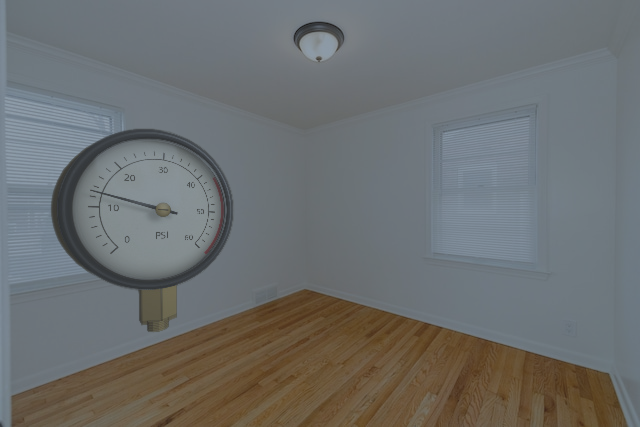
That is value=13 unit=psi
